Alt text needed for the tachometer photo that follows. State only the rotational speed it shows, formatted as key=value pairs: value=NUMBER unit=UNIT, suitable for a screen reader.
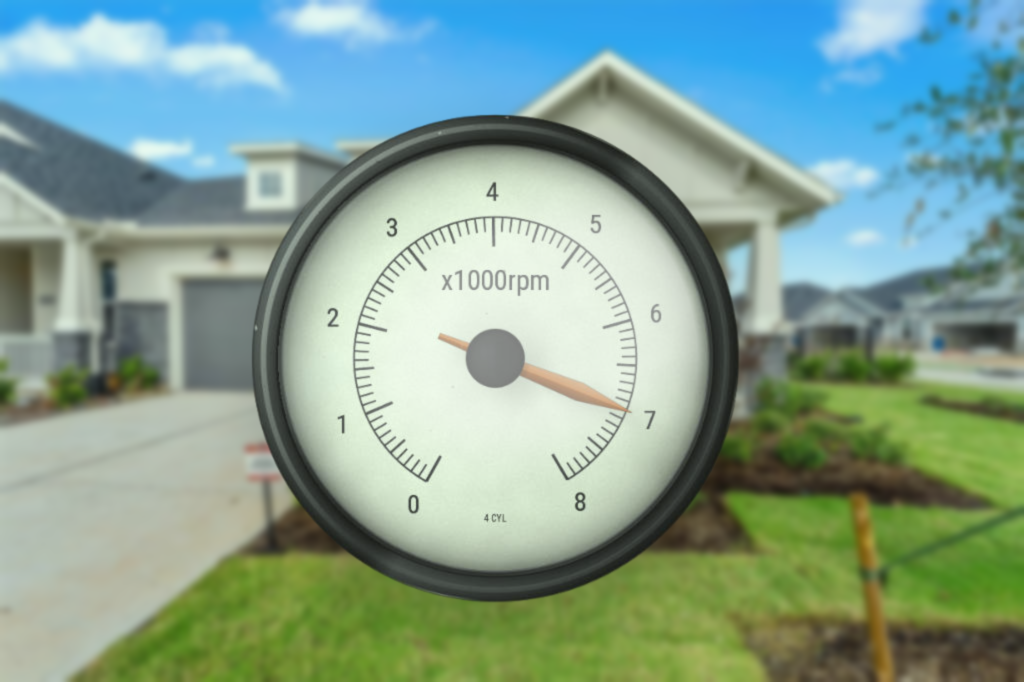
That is value=7000 unit=rpm
